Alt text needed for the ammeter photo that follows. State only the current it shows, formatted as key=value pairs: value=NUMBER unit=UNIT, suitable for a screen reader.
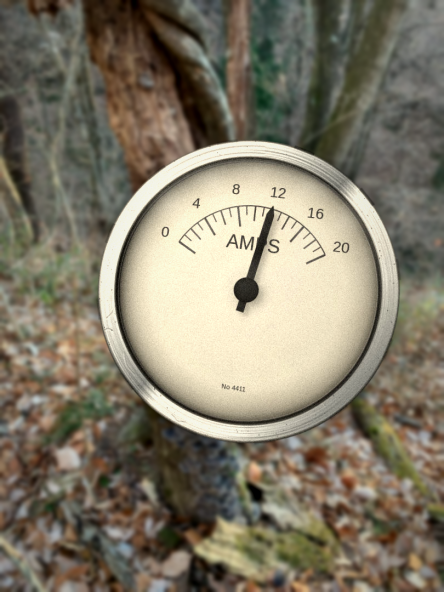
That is value=12 unit=A
